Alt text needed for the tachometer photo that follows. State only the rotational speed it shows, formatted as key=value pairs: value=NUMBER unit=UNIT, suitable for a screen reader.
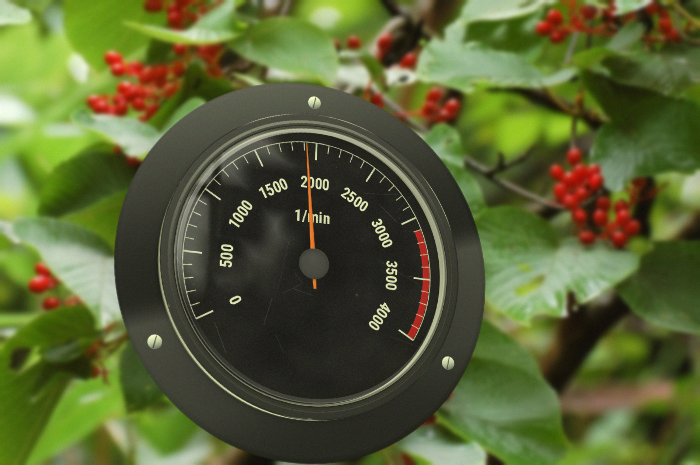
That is value=1900 unit=rpm
